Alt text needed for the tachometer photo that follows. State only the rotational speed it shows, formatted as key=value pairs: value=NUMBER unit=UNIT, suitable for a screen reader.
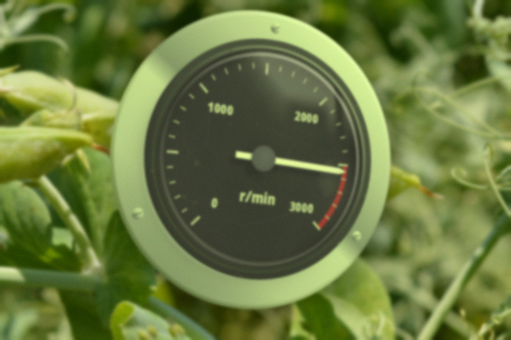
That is value=2550 unit=rpm
